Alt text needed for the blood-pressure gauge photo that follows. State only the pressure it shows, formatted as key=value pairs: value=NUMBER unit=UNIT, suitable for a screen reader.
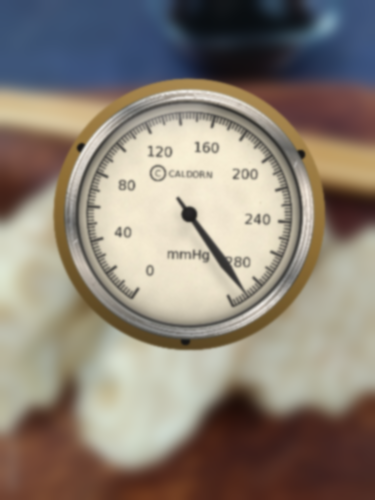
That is value=290 unit=mmHg
